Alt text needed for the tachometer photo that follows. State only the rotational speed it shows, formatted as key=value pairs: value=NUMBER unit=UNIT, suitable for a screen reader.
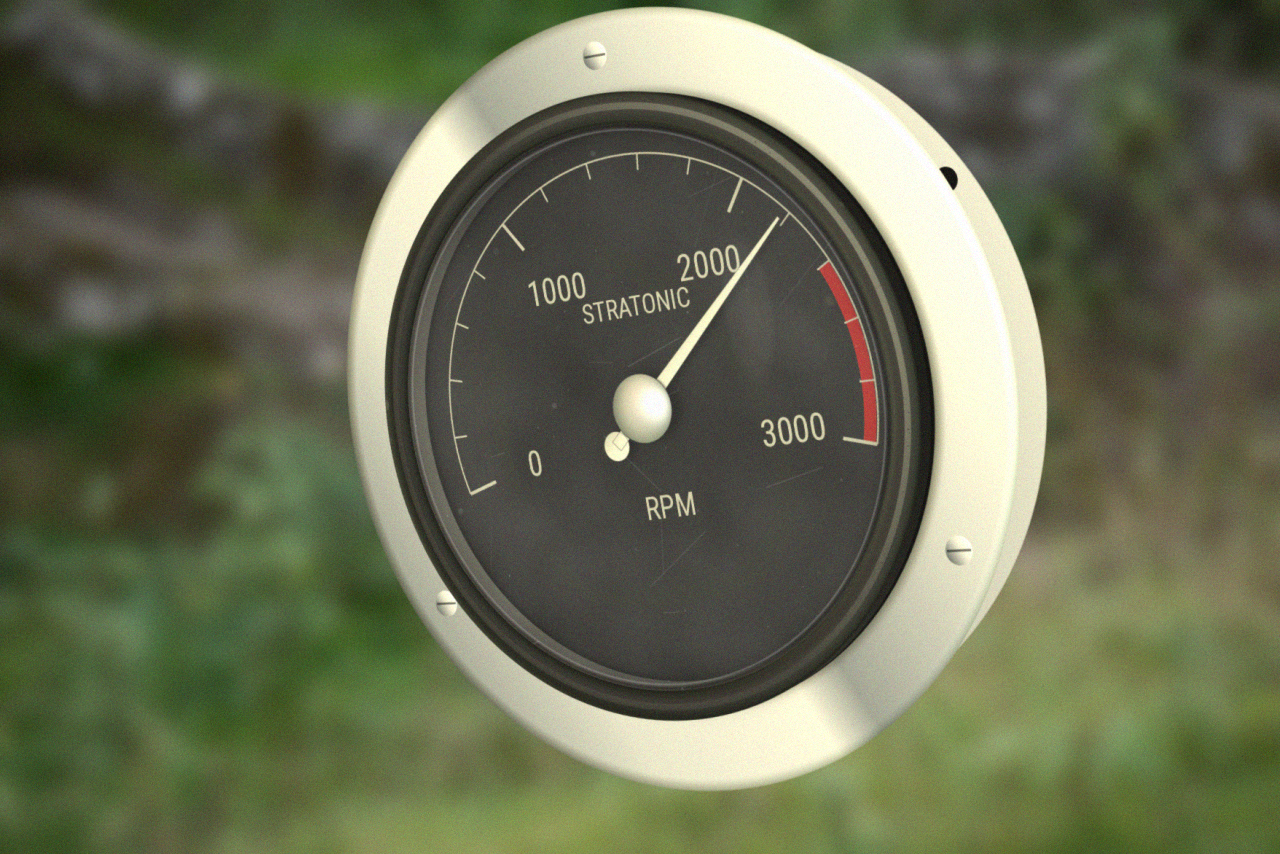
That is value=2200 unit=rpm
